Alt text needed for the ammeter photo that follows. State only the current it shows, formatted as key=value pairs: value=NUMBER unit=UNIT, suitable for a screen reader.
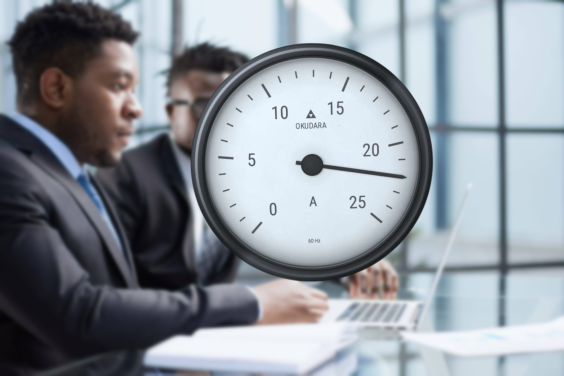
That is value=22 unit=A
